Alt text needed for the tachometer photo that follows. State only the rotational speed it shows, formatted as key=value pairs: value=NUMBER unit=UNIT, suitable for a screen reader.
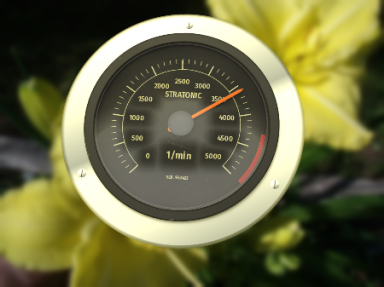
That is value=3600 unit=rpm
